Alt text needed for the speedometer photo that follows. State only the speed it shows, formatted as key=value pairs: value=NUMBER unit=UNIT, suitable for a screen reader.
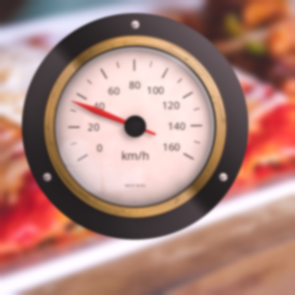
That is value=35 unit=km/h
